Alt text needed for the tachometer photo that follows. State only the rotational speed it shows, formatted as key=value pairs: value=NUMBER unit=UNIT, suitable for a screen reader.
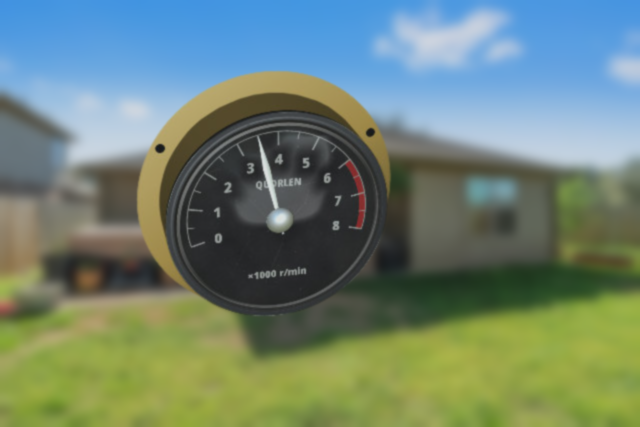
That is value=3500 unit=rpm
